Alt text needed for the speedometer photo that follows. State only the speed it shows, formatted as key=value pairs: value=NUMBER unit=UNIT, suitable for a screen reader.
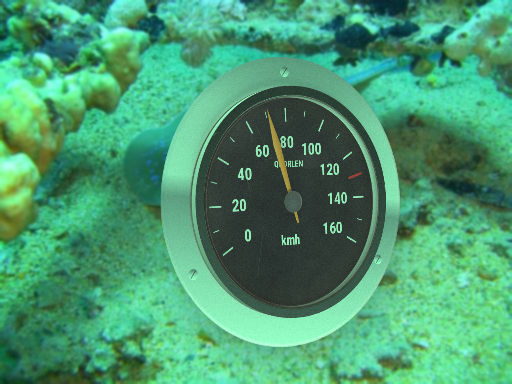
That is value=70 unit=km/h
